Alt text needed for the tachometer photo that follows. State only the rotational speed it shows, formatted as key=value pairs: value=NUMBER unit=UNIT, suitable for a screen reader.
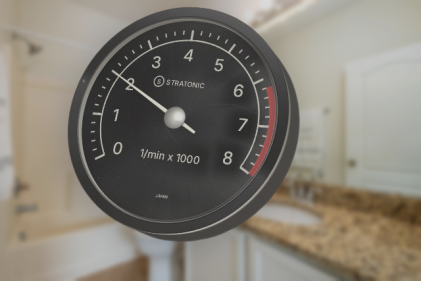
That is value=2000 unit=rpm
